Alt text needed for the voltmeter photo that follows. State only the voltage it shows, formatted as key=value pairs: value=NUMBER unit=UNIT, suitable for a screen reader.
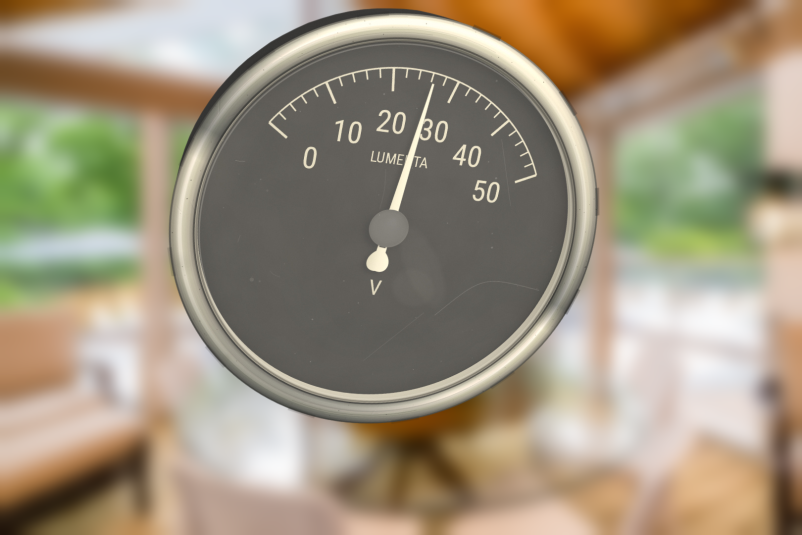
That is value=26 unit=V
